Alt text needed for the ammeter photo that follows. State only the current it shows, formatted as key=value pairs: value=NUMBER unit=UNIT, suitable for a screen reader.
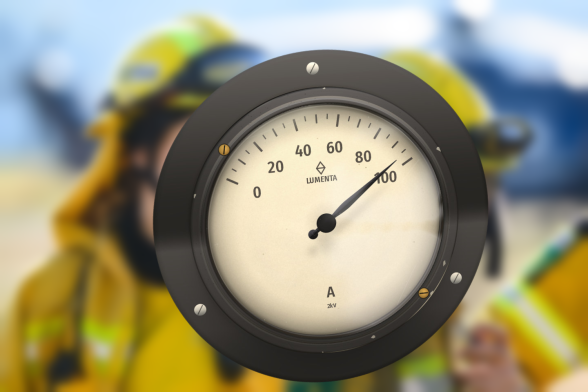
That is value=95 unit=A
